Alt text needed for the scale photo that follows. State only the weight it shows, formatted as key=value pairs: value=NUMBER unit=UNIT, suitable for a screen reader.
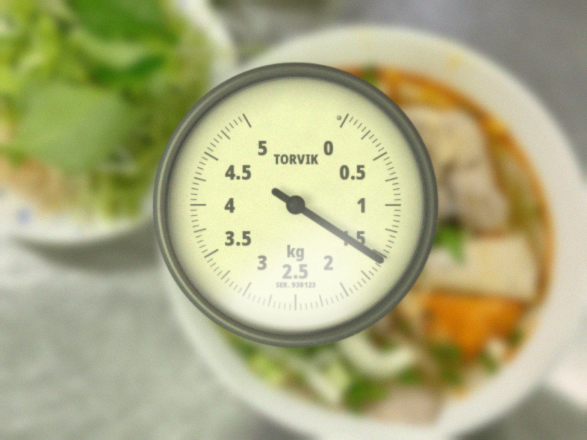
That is value=1.55 unit=kg
